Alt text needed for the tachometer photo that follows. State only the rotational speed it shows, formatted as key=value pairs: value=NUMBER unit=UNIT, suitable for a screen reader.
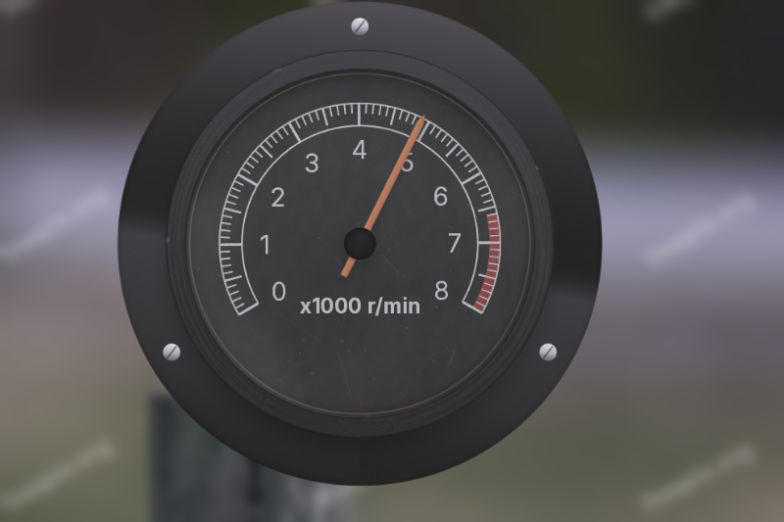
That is value=4900 unit=rpm
